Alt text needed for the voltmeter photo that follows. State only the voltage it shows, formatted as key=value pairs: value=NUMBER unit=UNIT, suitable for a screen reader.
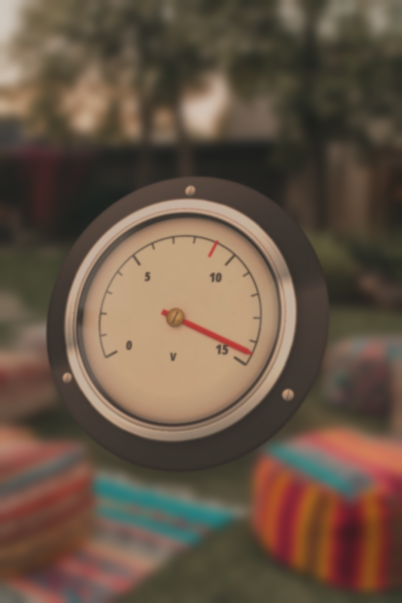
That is value=14.5 unit=V
